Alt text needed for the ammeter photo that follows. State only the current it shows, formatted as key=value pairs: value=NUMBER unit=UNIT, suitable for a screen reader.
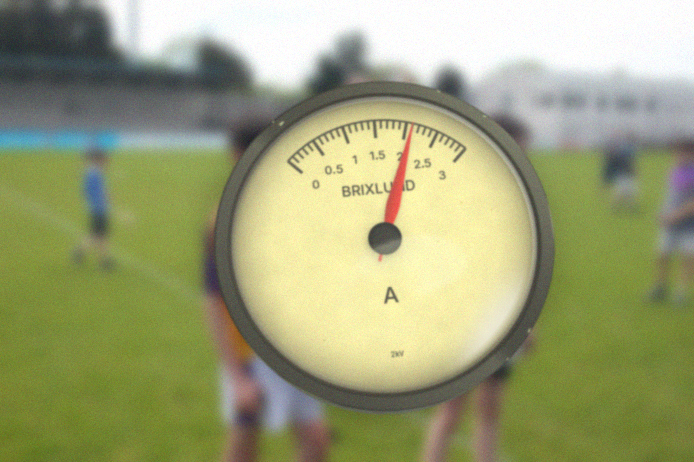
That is value=2.1 unit=A
